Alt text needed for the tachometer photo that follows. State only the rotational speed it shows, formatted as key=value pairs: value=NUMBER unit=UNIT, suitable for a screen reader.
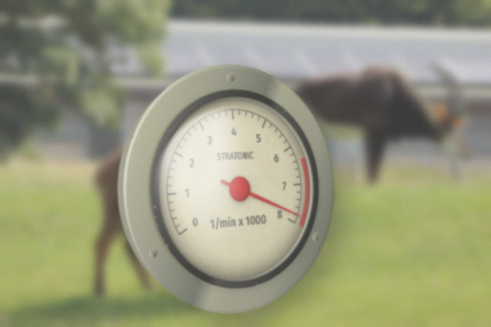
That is value=7800 unit=rpm
